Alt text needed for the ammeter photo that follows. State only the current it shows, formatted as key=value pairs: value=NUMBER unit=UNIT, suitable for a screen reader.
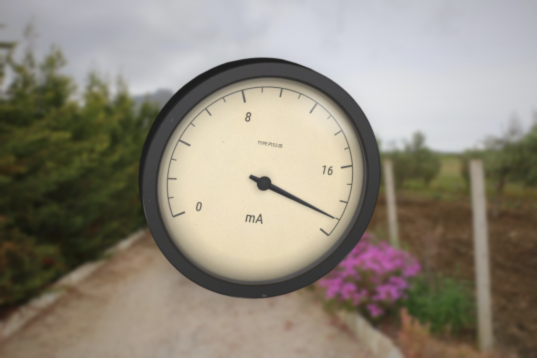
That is value=19 unit=mA
